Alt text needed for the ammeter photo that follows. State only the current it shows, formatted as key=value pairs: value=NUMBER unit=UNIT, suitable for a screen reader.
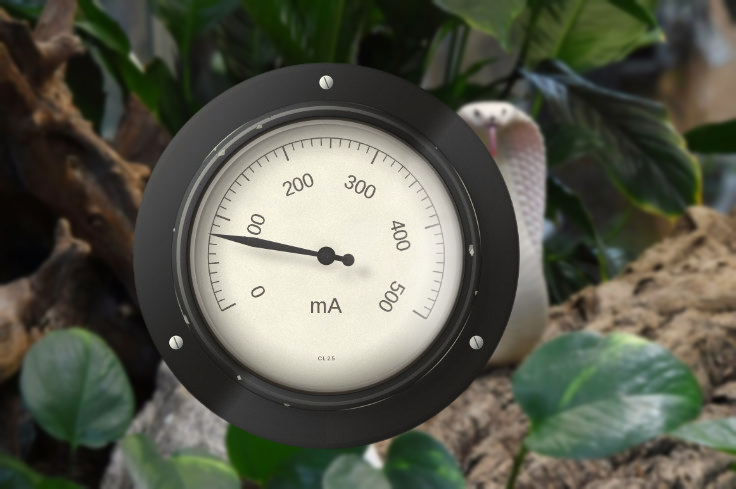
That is value=80 unit=mA
